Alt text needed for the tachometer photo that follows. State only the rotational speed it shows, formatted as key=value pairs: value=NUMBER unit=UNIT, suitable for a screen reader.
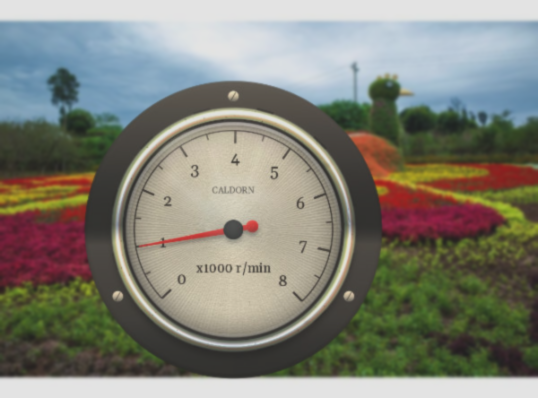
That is value=1000 unit=rpm
